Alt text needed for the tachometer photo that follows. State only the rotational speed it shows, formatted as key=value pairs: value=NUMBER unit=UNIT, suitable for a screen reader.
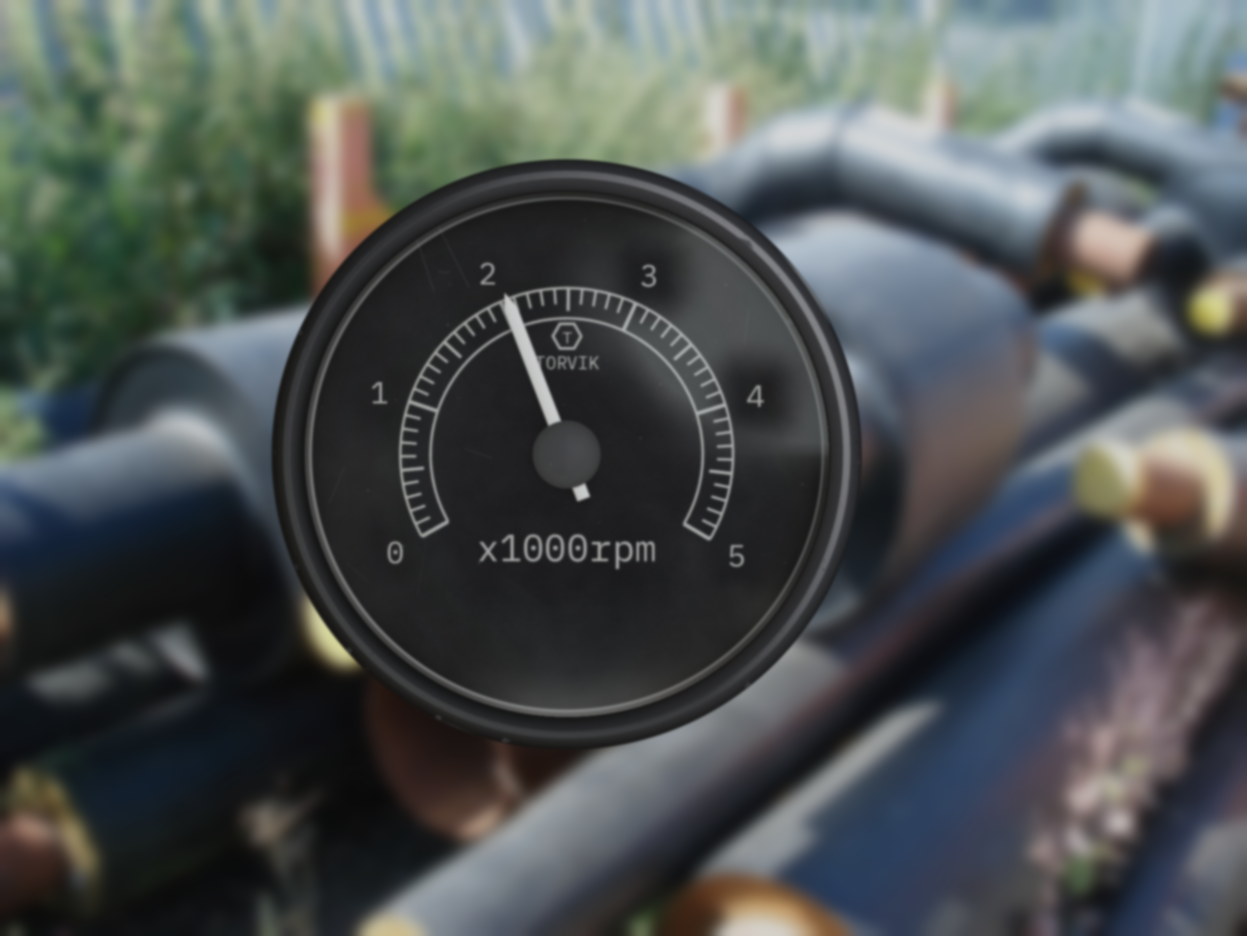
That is value=2050 unit=rpm
